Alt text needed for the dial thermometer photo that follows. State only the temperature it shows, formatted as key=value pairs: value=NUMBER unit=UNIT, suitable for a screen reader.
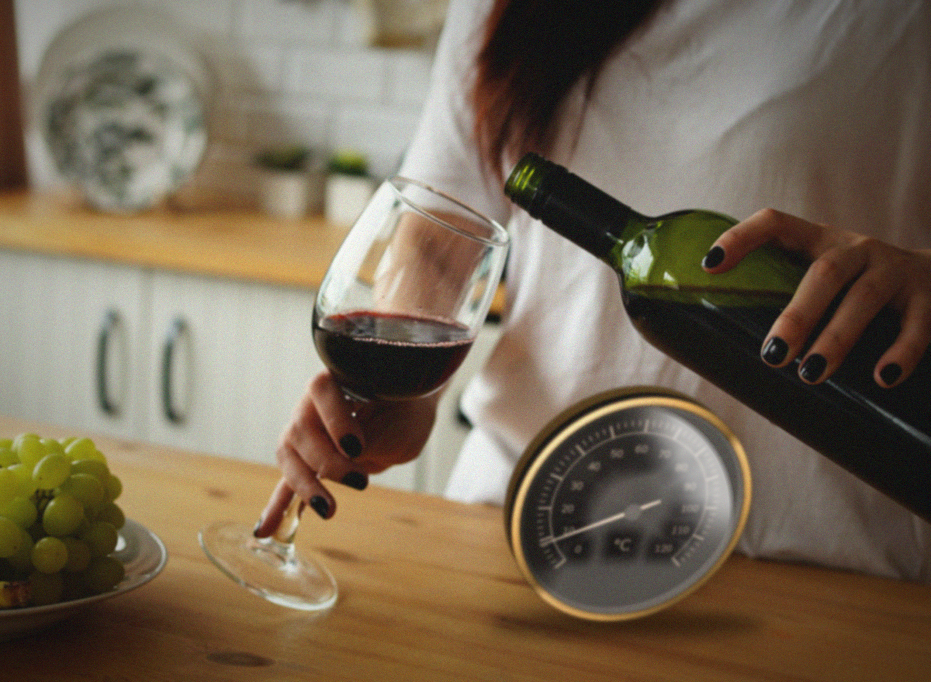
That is value=10 unit=°C
